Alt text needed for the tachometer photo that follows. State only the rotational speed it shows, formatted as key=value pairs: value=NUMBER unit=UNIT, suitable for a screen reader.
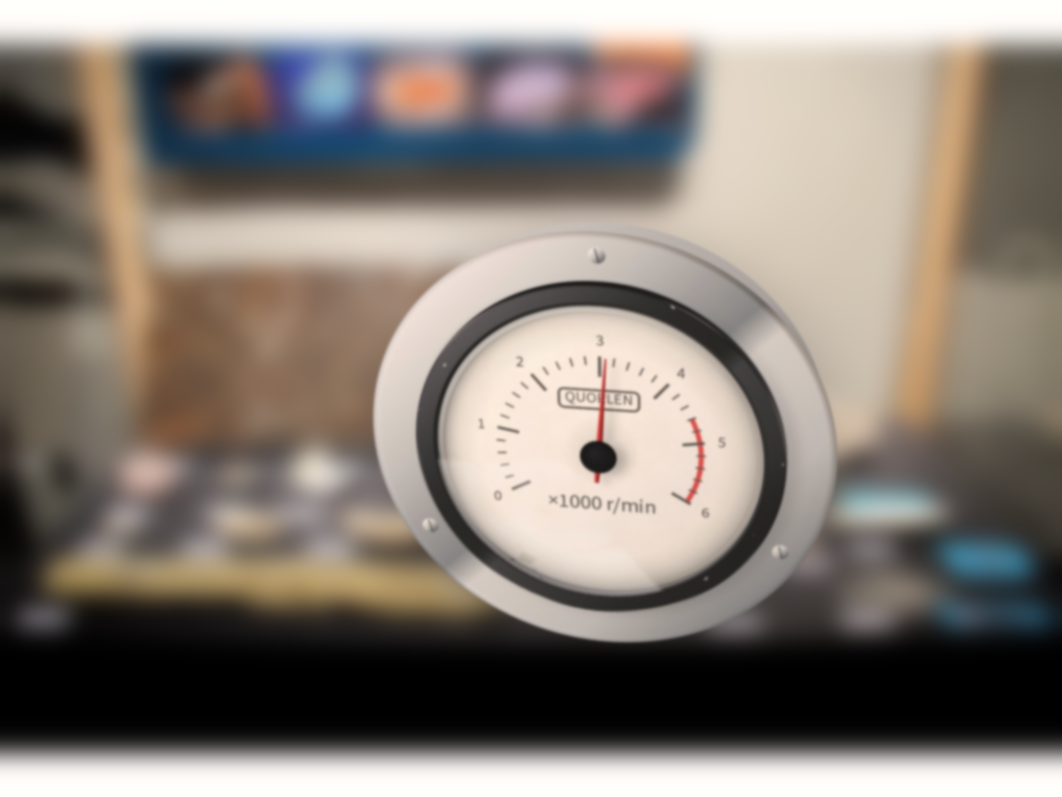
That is value=3100 unit=rpm
